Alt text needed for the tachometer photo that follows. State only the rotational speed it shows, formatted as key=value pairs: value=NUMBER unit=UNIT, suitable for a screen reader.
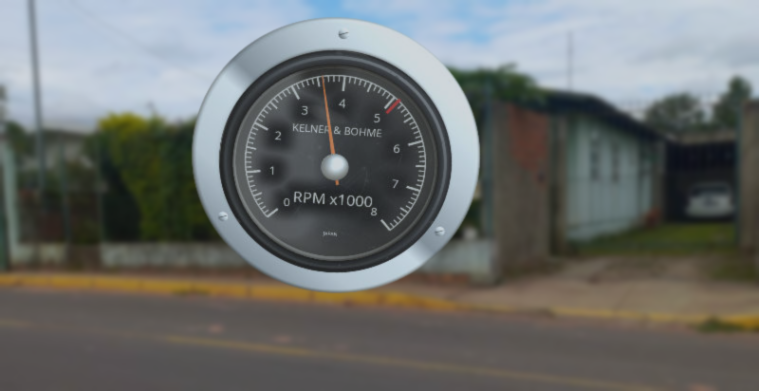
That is value=3600 unit=rpm
